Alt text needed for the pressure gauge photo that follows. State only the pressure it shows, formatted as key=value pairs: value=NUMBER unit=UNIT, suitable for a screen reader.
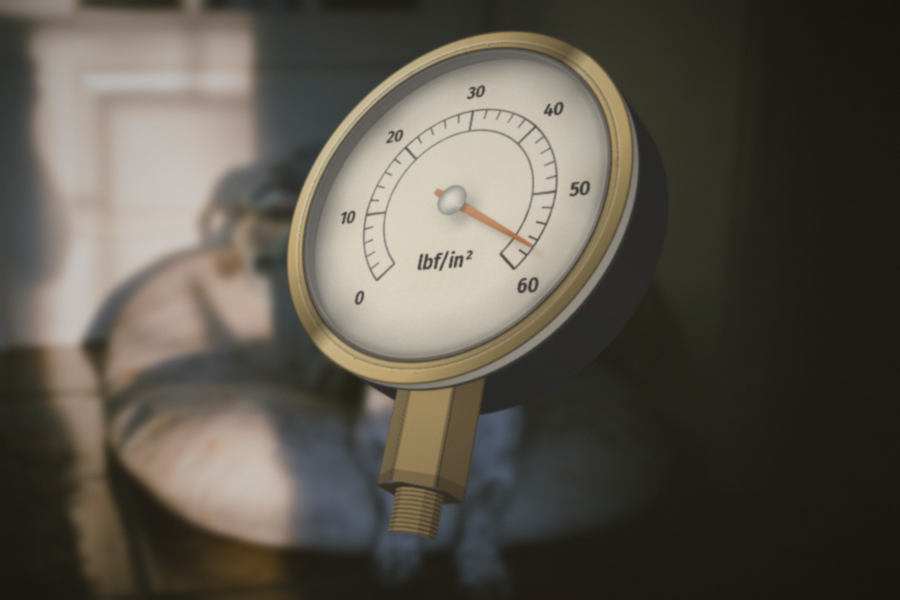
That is value=57 unit=psi
